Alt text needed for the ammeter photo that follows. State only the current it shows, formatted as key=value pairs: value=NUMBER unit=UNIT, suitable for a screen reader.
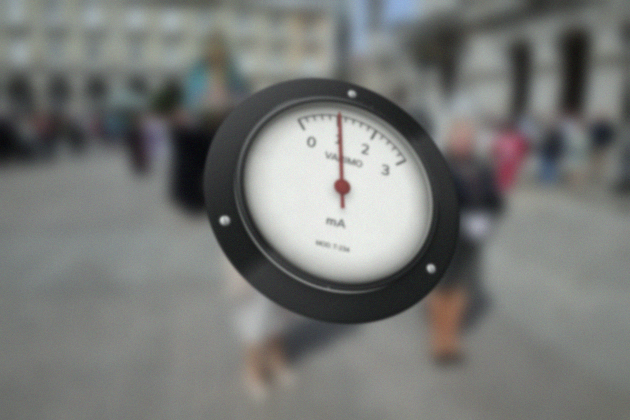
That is value=1 unit=mA
